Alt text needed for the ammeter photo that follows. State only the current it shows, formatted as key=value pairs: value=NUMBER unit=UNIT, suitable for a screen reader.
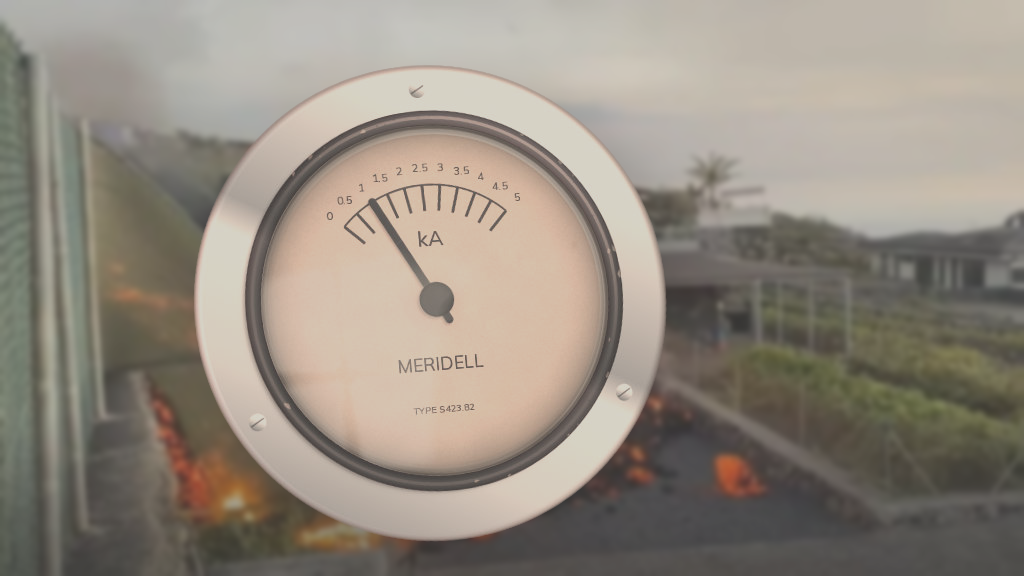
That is value=1 unit=kA
